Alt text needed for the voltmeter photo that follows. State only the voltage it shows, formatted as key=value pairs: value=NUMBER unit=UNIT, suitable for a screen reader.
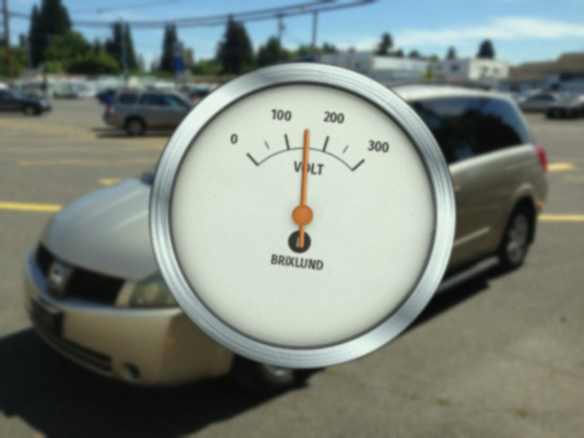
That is value=150 unit=V
